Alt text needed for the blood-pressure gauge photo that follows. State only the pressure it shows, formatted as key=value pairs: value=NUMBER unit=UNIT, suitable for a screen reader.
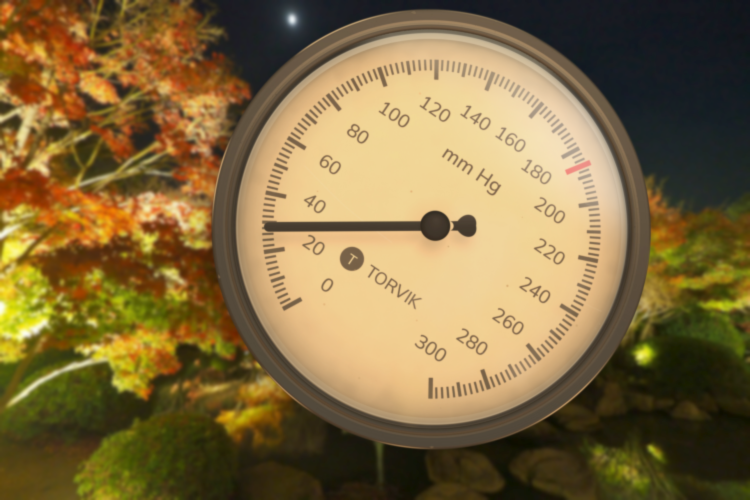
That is value=28 unit=mmHg
